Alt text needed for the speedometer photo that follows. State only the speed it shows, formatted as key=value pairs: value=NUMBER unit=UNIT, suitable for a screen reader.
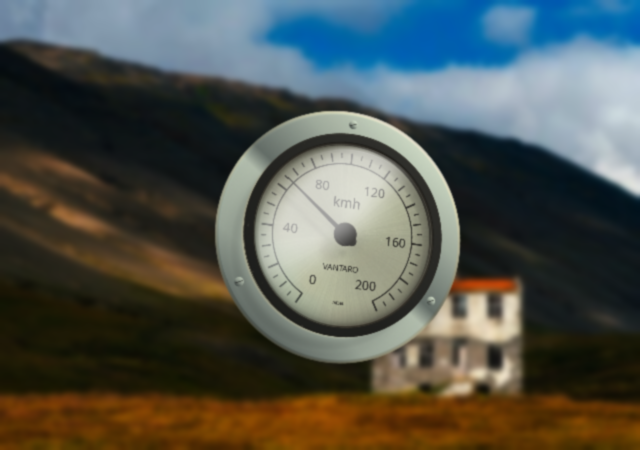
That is value=65 unit=km/h
